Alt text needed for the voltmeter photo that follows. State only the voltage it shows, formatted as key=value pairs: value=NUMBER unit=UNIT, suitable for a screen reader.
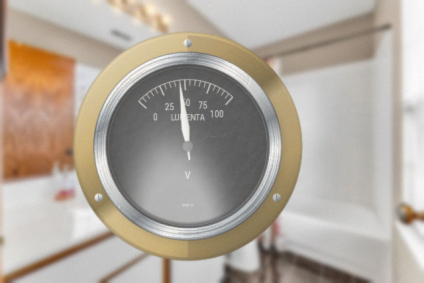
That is value=45 unit=V
